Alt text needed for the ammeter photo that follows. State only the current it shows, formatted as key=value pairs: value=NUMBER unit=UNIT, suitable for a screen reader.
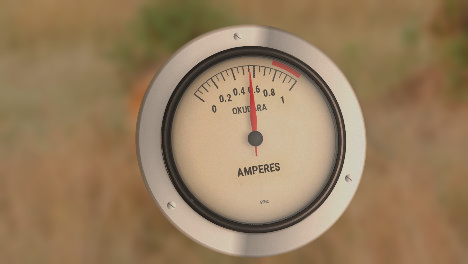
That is value=0.55 unit=A
